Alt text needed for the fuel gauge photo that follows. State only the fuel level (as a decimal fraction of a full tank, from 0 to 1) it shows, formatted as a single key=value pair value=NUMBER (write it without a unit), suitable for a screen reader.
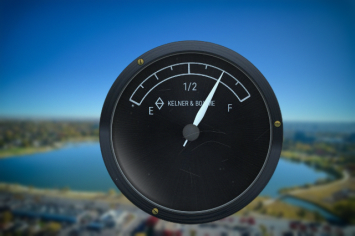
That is value=0.75
